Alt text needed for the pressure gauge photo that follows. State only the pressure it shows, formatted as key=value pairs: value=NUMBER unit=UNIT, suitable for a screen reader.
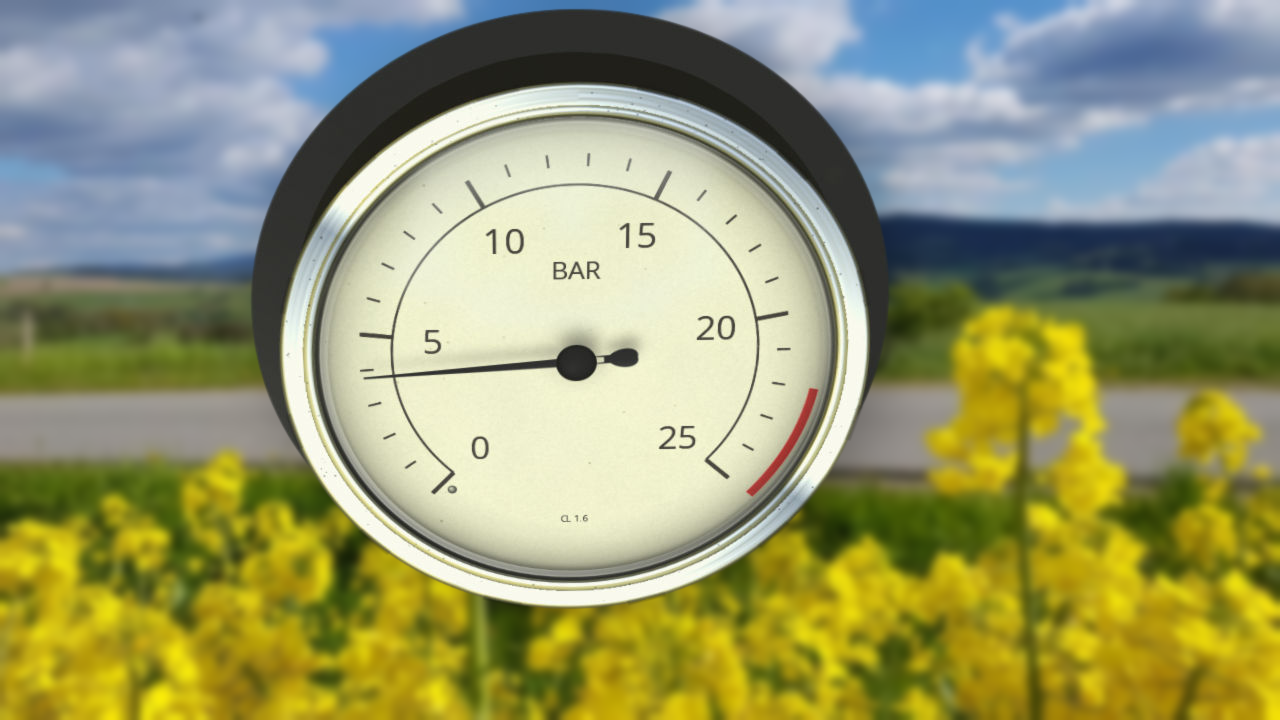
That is value=4 unit=bar
